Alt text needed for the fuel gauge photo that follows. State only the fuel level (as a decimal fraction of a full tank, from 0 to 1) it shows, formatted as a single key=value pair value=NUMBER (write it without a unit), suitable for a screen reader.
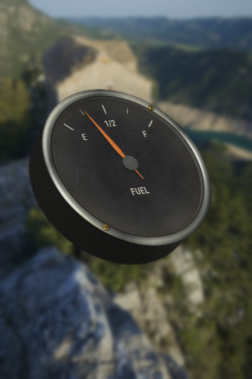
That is value=0.25
